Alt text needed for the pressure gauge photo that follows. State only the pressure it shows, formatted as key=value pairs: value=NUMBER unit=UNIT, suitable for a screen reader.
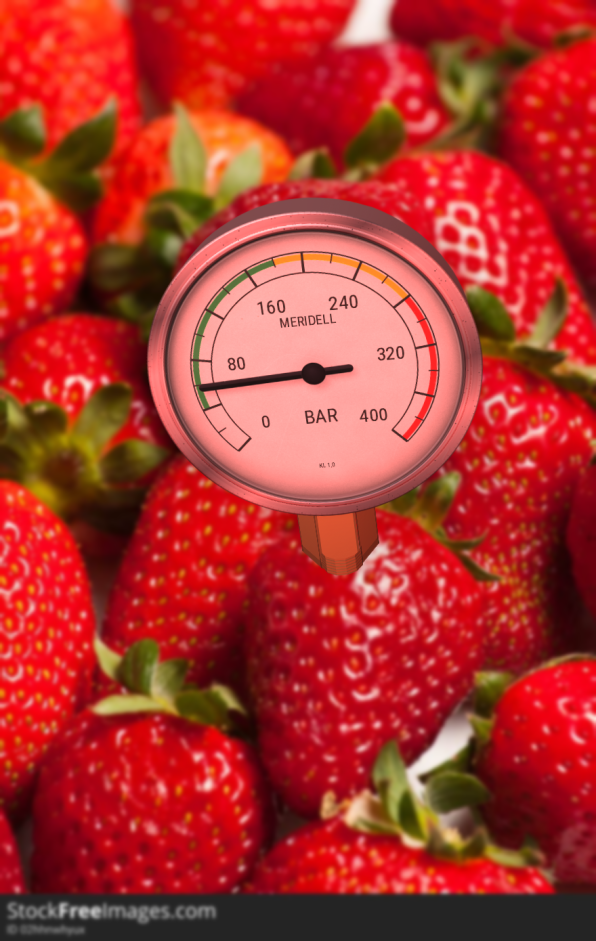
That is value=60 unit=bar
